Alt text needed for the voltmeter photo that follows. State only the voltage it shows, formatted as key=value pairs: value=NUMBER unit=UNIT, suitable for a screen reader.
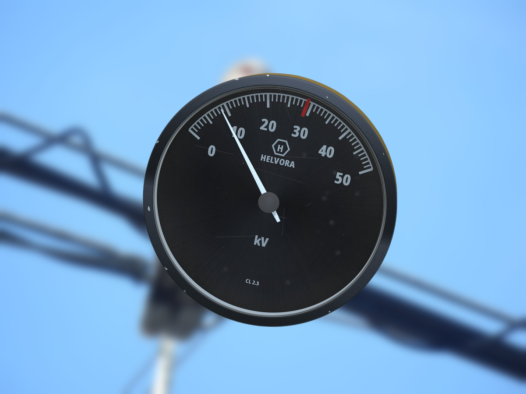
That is value=9 unit=kV
